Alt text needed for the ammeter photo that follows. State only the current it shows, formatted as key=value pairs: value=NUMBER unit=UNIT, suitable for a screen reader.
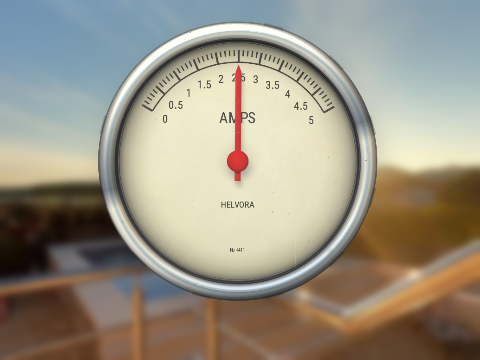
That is value=2.5 unit=A
